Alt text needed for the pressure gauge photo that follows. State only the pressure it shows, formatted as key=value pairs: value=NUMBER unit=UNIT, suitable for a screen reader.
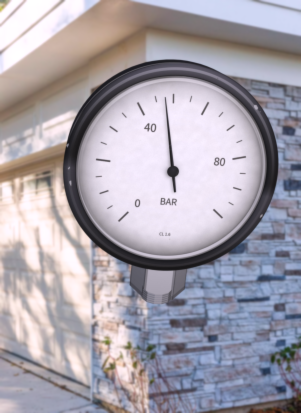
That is value=47.5 unit=bar
